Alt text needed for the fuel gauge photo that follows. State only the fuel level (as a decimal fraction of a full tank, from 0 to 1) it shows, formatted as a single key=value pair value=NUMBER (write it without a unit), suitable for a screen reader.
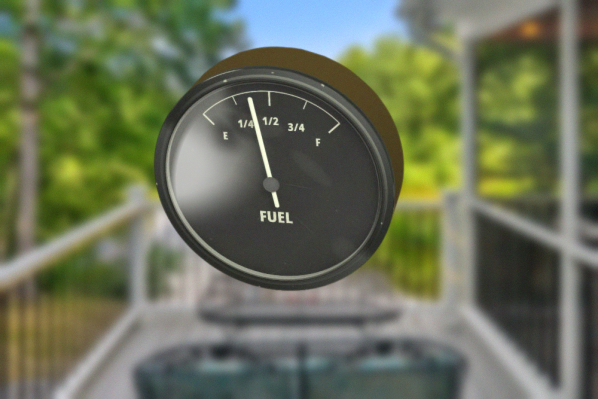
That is value=0.375
